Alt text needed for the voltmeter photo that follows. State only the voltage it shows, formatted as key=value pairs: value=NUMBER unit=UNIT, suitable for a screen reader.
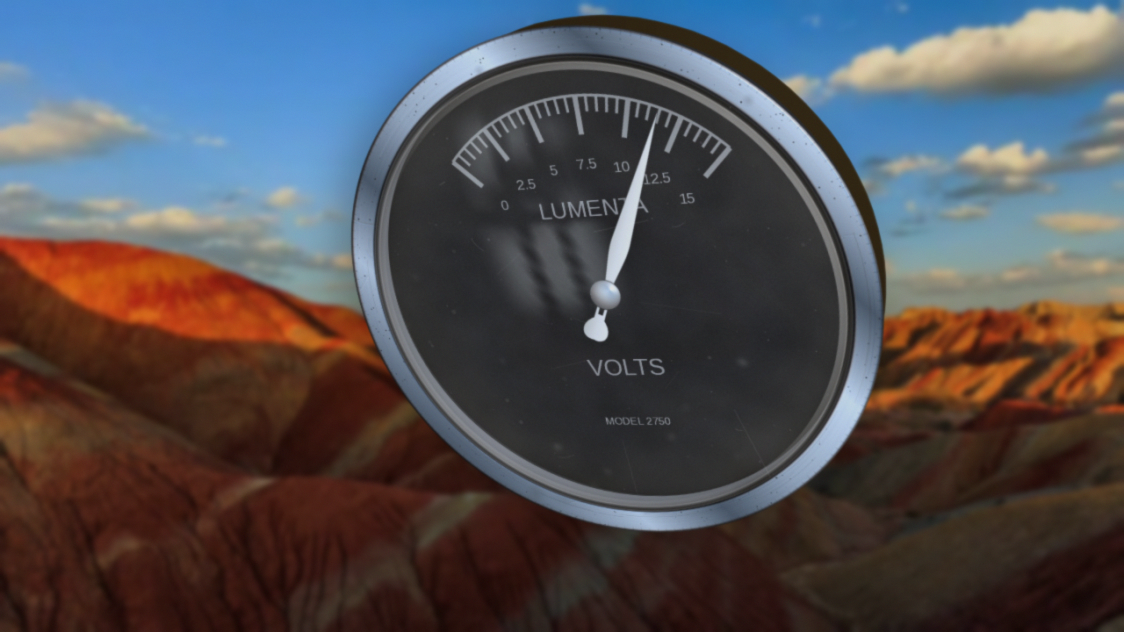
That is value=11.5 unit=V
